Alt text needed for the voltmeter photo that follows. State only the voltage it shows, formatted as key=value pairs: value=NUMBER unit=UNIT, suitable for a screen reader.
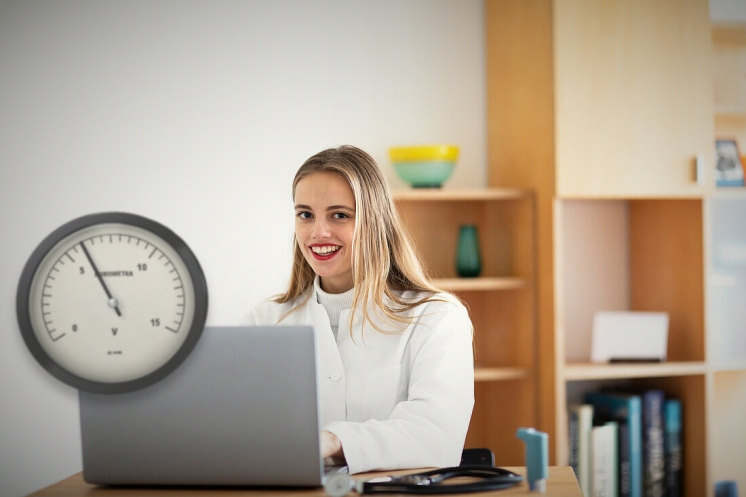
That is value=6 unit=V
